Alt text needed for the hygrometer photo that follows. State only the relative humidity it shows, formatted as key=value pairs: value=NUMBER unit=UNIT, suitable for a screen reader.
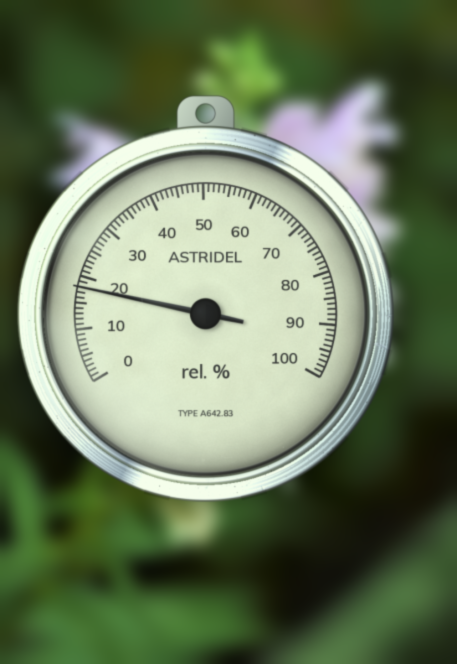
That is value=18 unit=%
